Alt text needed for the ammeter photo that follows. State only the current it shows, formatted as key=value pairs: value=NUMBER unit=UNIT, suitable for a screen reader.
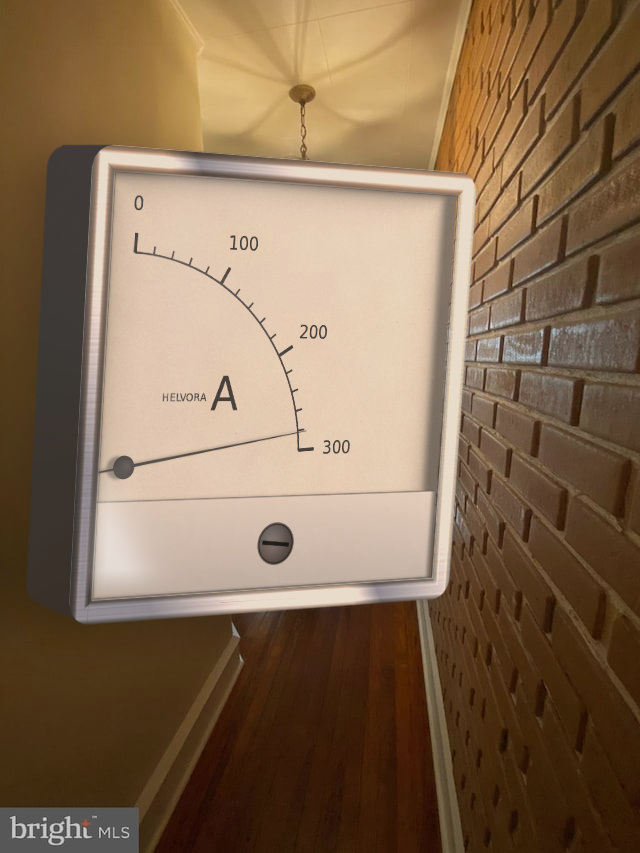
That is value=280 unit=A
